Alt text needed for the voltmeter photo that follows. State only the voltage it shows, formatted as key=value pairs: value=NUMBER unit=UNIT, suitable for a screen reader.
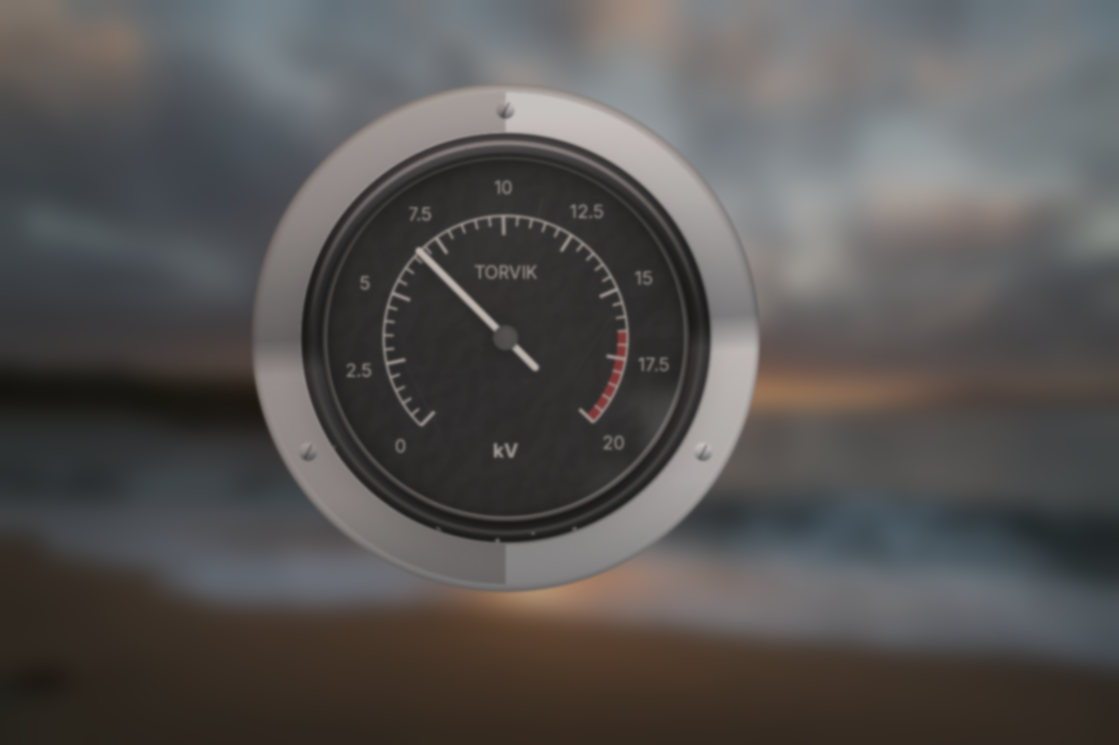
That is value=6.75 unit=kV
